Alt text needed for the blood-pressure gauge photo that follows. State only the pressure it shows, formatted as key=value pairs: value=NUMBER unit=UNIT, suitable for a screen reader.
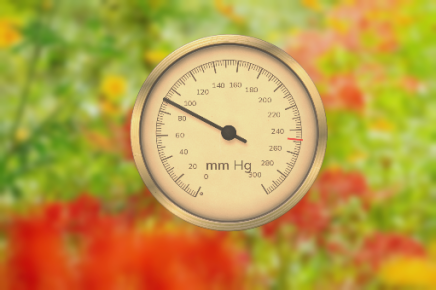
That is value=90 unit=mmHg
